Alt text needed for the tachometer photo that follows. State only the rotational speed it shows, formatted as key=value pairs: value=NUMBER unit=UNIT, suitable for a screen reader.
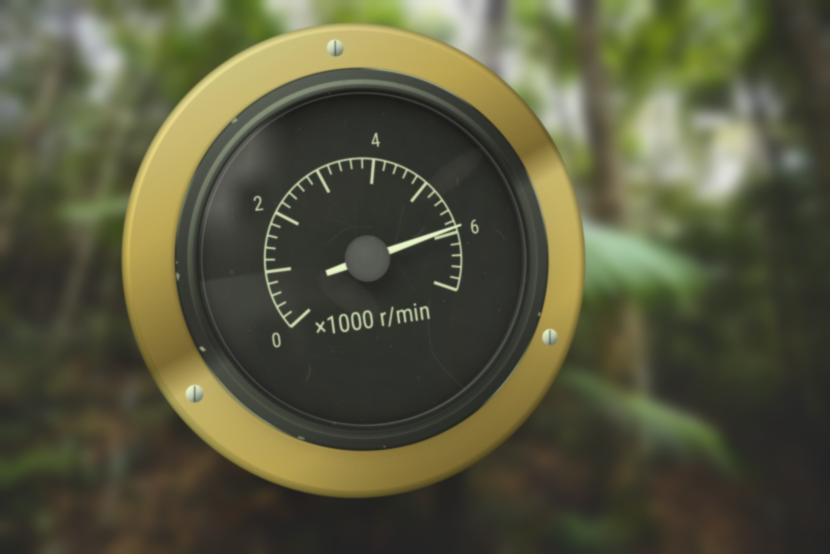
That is value=5900 unit=rpm
